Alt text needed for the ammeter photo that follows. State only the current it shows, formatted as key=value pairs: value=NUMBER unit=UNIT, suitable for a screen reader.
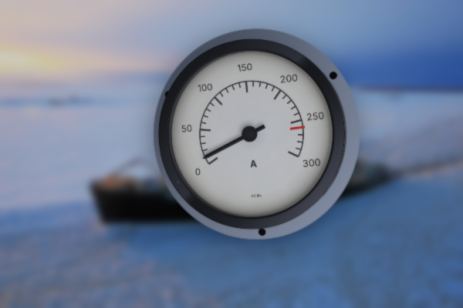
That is value=10 unit=A
